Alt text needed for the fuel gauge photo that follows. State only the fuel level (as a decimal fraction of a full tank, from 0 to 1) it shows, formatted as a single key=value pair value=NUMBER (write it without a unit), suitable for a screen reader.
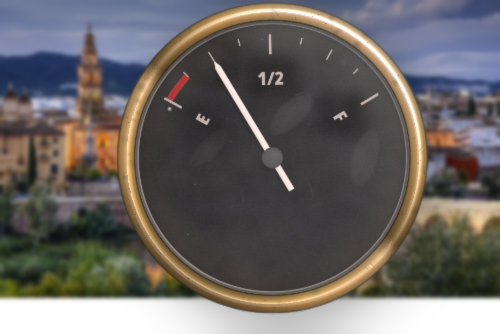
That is value=0.25
